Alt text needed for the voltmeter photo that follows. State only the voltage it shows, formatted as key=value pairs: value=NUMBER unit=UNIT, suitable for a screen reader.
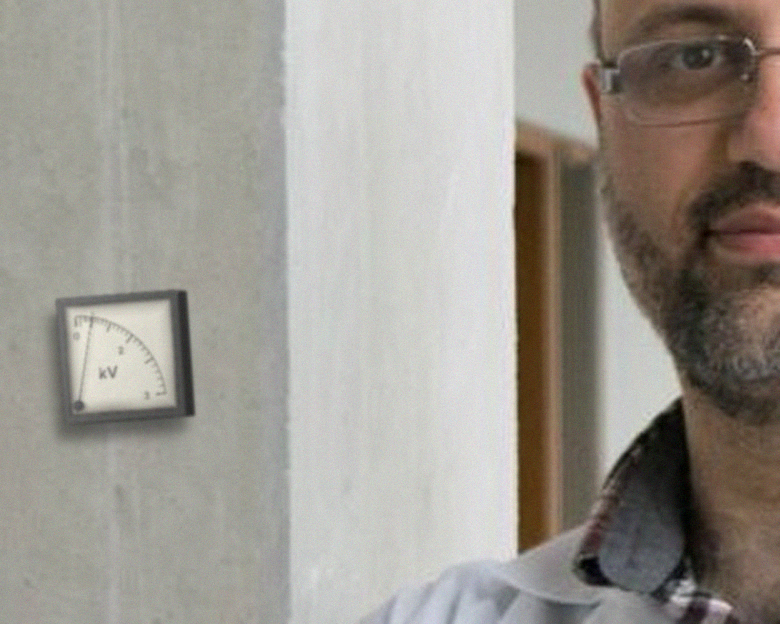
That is value=1 unit=kV
